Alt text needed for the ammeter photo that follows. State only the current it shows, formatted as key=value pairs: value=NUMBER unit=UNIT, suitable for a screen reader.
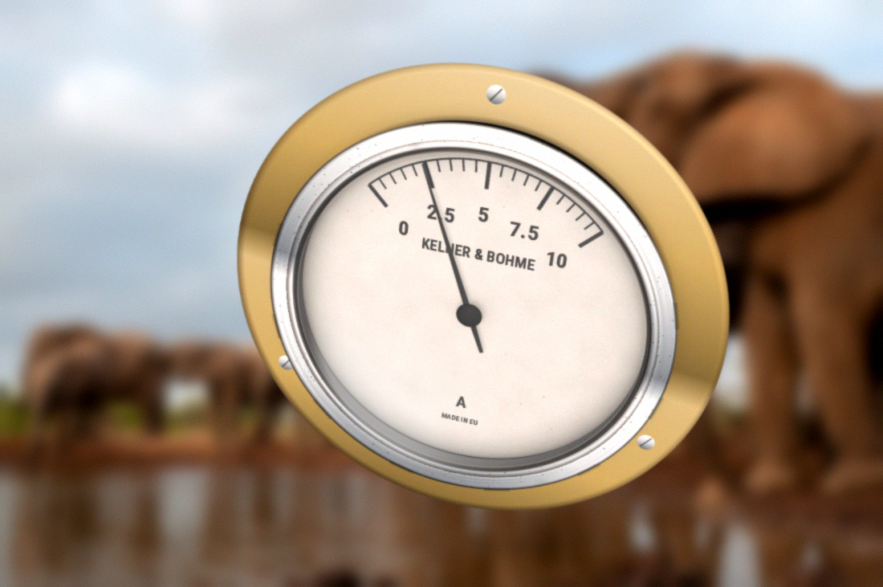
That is value=2.5 unit=A
